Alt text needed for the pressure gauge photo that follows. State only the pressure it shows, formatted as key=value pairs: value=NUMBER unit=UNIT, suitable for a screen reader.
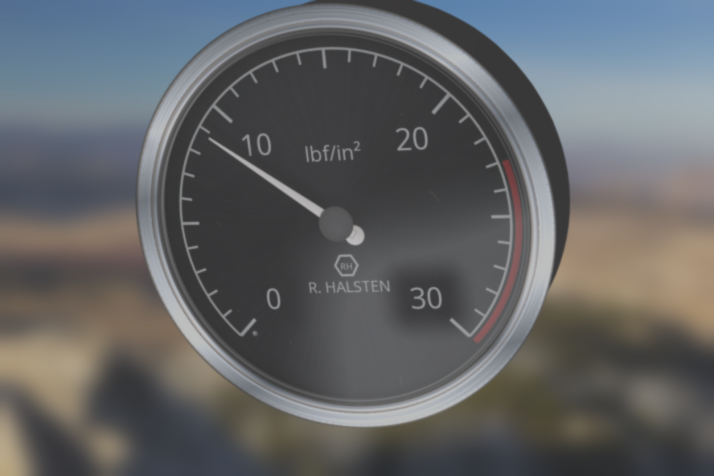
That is value=9 unit=psi
